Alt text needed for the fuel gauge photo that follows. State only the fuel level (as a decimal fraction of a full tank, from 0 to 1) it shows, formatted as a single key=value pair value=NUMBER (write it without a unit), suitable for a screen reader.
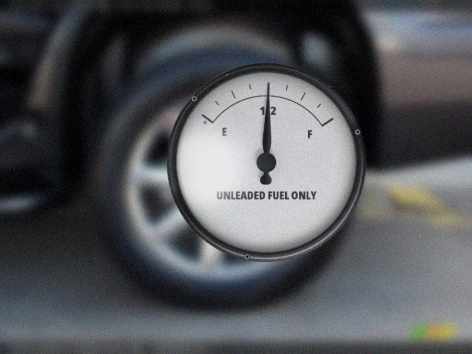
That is value=0.5
